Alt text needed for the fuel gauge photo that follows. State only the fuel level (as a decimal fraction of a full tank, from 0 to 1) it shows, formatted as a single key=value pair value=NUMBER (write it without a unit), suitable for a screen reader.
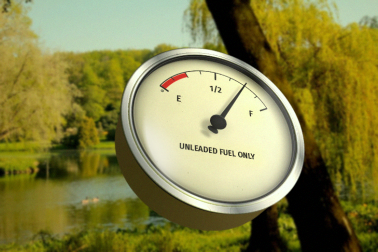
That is value=0.75
